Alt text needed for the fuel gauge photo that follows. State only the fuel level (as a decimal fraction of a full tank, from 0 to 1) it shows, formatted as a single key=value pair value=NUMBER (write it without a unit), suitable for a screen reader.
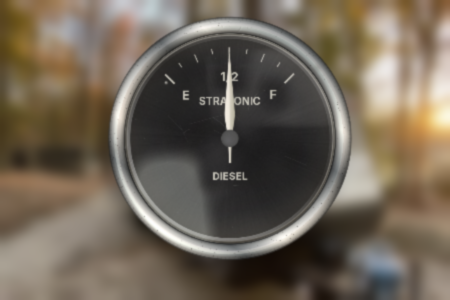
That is value=0.5
